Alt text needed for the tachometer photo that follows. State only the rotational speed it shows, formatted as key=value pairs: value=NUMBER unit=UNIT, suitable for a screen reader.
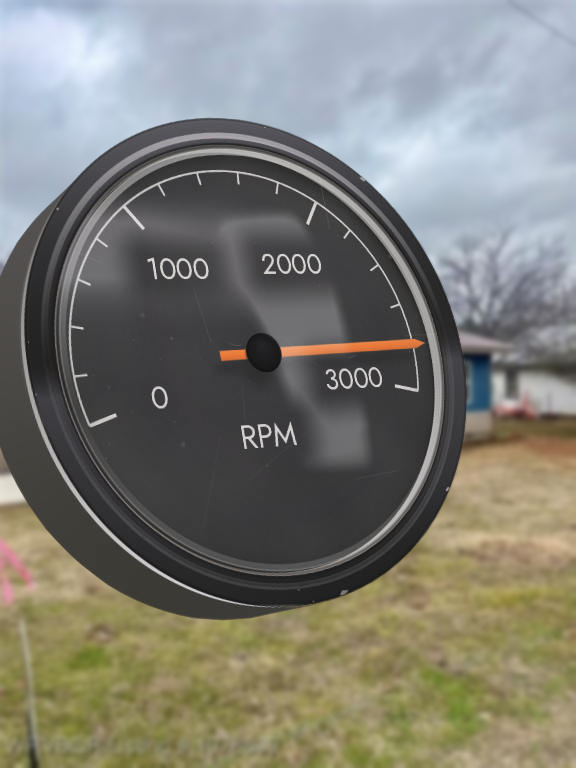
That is value=2800 unit=rpm
